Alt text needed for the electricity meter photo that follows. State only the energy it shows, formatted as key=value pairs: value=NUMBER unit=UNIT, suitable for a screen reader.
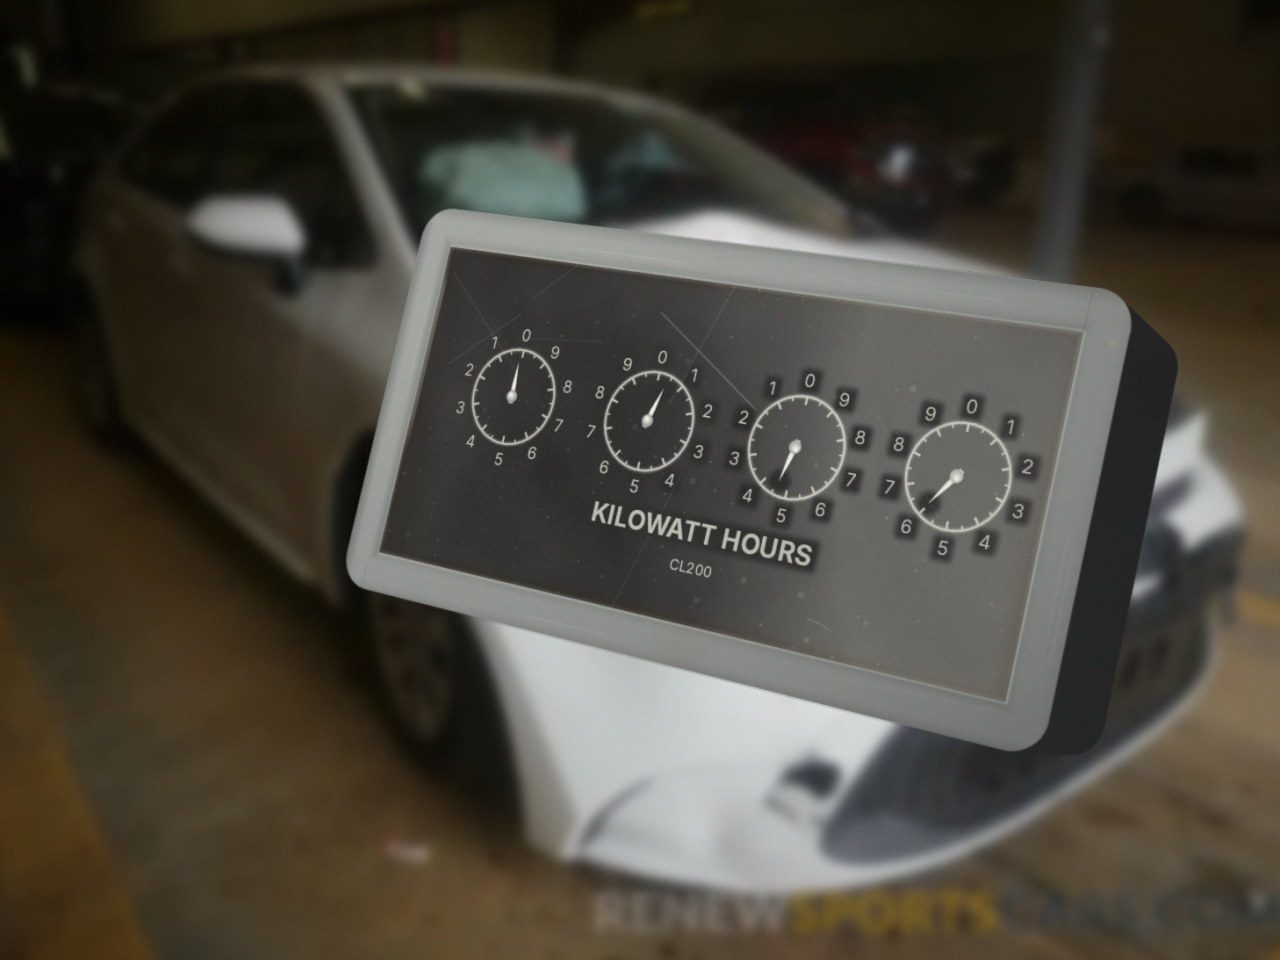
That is value=46 unit=kWh
